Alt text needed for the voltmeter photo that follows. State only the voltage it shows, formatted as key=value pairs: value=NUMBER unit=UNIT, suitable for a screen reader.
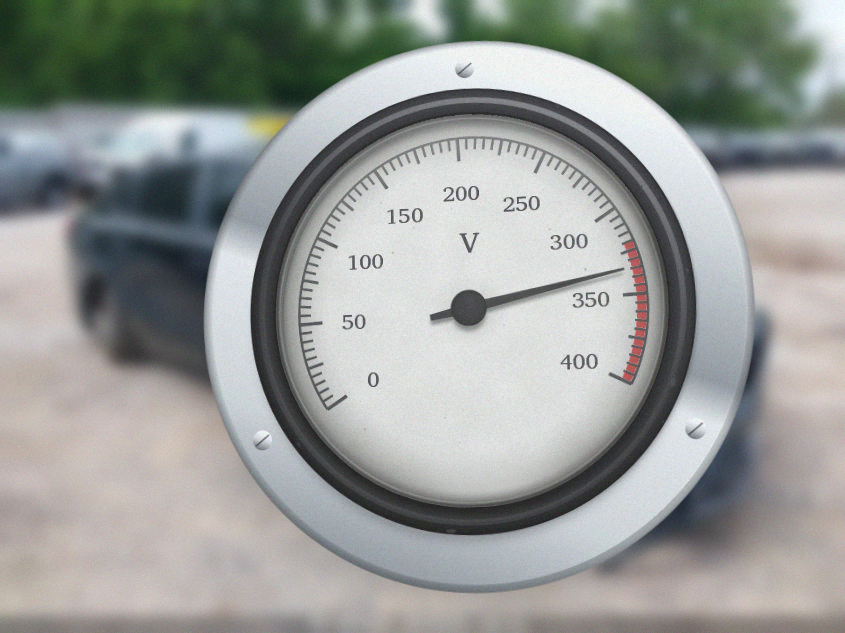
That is value=335 unit=V
